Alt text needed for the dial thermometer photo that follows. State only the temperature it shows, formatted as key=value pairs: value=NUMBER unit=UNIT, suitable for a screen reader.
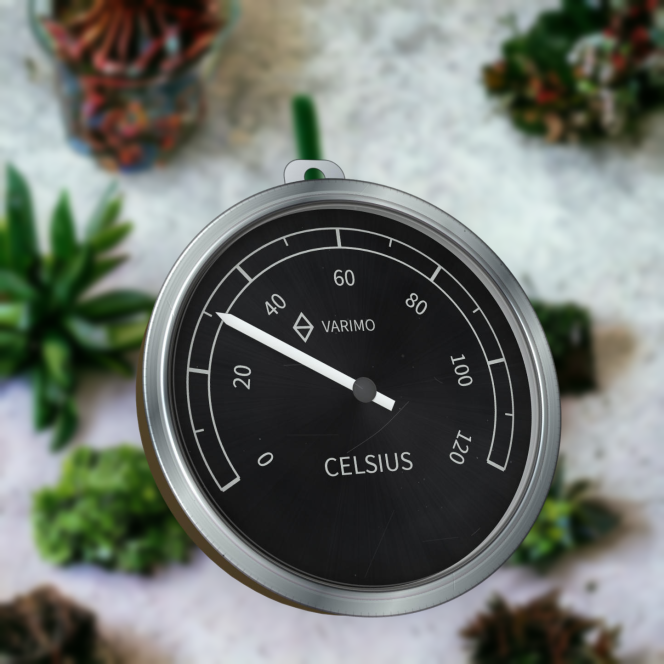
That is value=30 unit=°C
